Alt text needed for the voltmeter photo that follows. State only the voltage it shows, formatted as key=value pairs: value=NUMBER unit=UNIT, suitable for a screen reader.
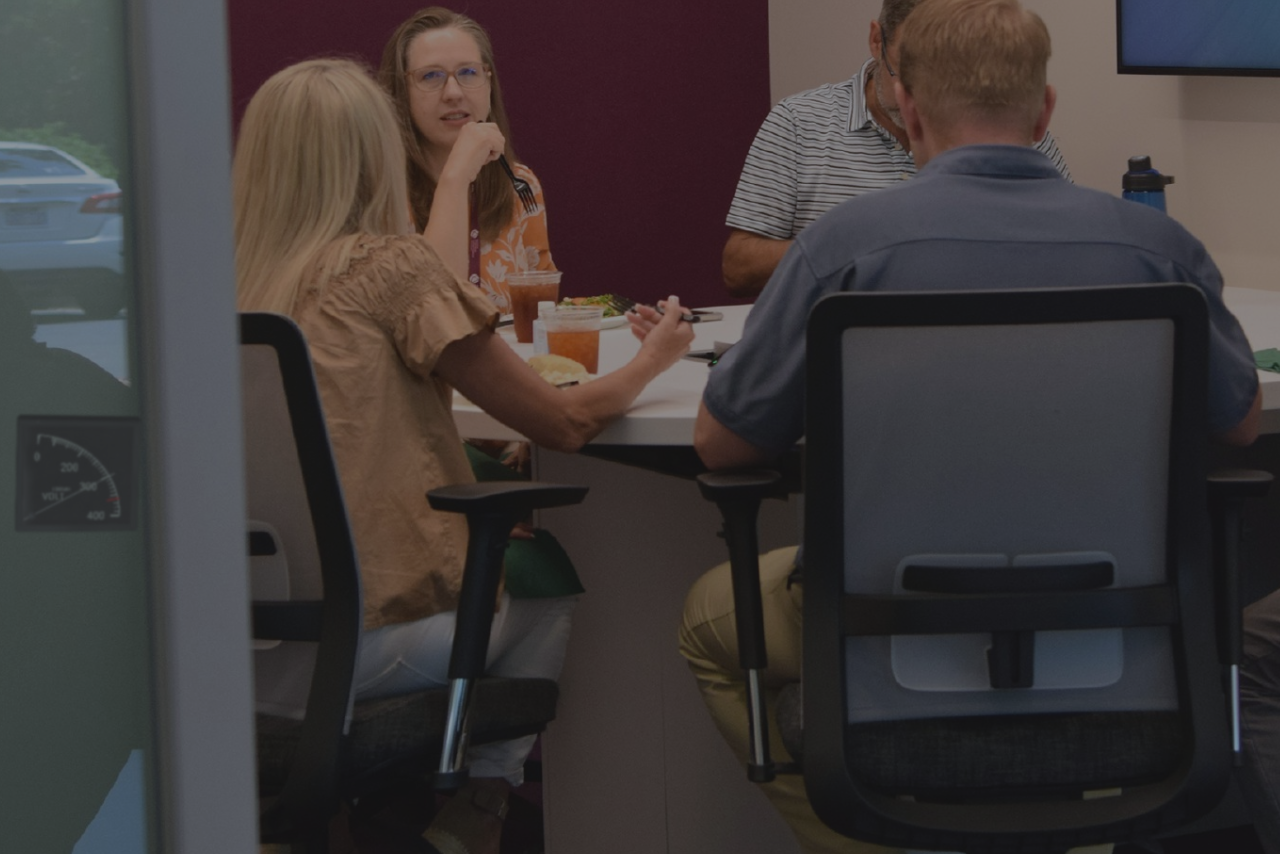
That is value=300 unit=V
